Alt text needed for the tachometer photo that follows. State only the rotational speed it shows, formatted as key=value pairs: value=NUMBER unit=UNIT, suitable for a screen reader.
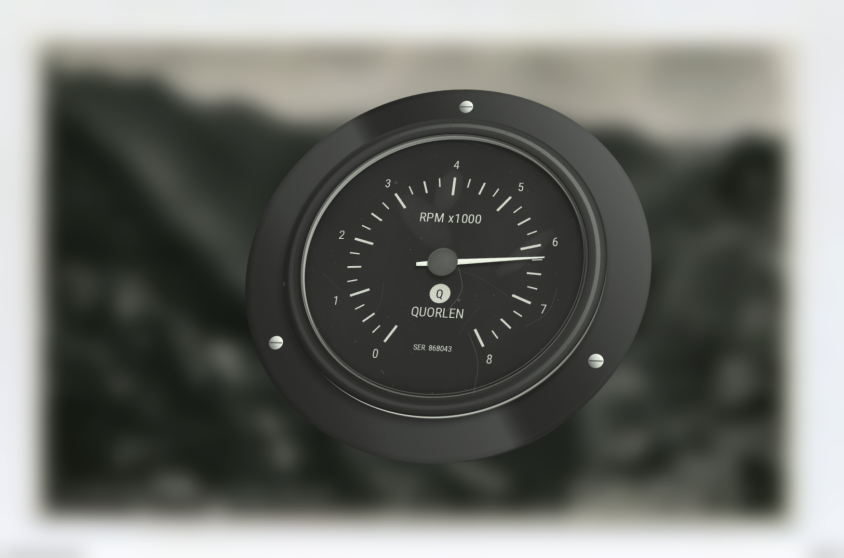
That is value=6250 unit=rpm
